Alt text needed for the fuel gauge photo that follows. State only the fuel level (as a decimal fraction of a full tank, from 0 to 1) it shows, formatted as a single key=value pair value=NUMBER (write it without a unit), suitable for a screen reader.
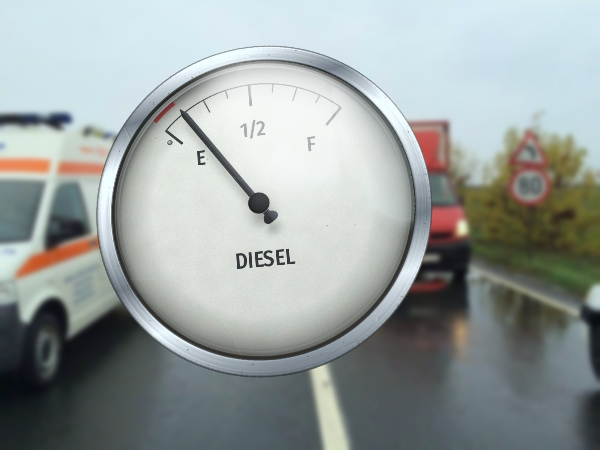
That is value=0.125
